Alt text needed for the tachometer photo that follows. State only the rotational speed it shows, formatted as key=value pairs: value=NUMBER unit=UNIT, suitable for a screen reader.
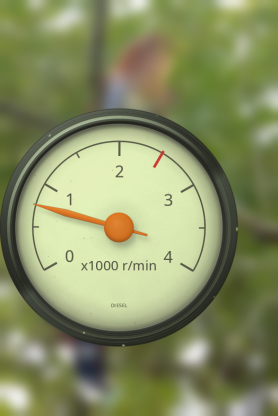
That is value=750 unit=rpm
